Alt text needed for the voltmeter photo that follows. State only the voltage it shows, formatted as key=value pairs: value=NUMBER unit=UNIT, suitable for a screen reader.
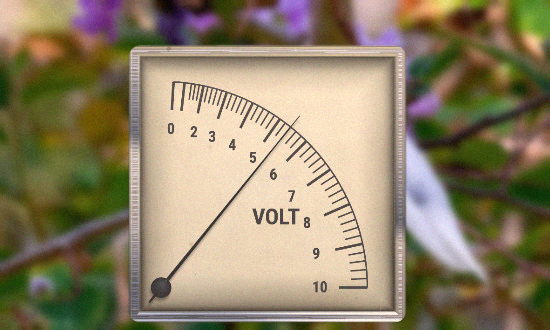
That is value=5.4 unit=V
